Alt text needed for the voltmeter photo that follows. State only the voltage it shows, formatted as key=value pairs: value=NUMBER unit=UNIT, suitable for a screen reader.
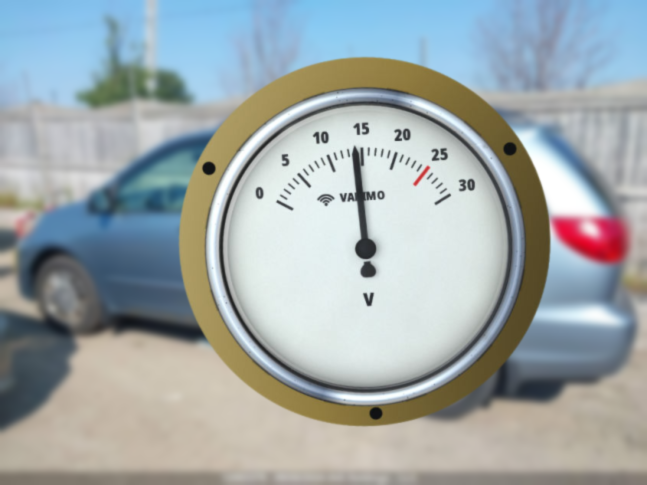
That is value=14 unit=V
